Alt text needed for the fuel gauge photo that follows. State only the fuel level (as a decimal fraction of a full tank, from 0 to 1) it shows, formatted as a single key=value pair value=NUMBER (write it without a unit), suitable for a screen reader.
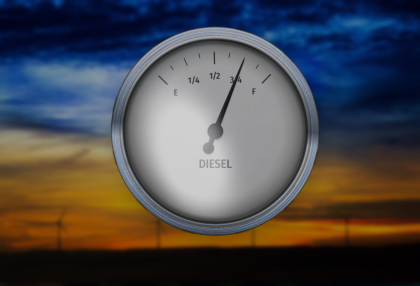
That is value=0.75
